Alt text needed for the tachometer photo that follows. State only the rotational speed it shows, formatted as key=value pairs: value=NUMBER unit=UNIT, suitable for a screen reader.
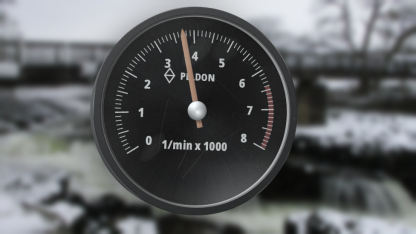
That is value=3700 unit=rpm
